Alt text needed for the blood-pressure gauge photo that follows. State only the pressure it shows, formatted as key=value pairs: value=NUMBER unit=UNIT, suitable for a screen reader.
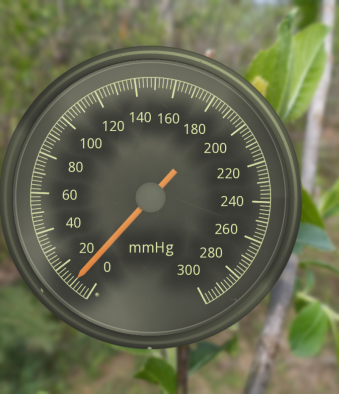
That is value=10 unit=mmHg
